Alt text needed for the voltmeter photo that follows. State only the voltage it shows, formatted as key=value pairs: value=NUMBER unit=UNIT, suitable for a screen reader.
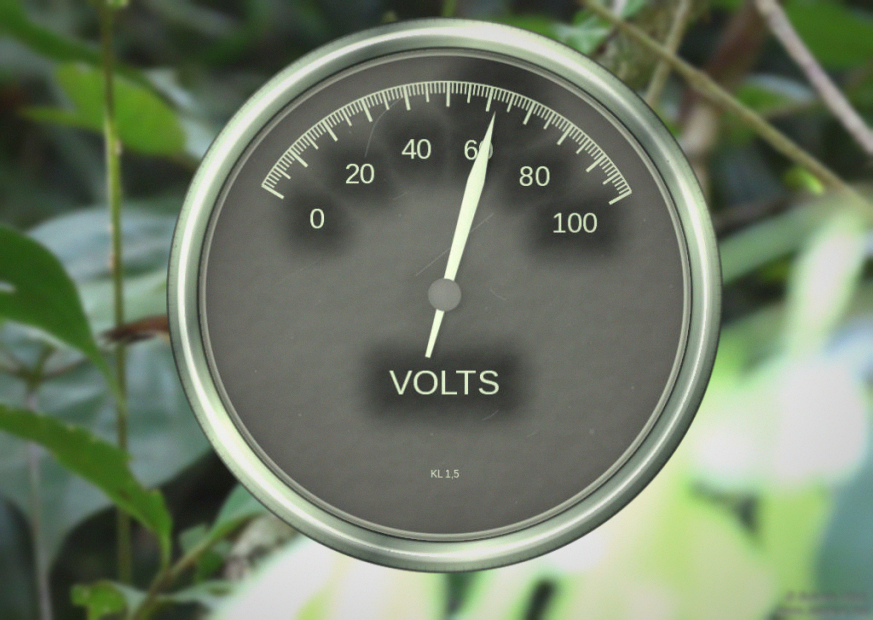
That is value=62 unit=V
